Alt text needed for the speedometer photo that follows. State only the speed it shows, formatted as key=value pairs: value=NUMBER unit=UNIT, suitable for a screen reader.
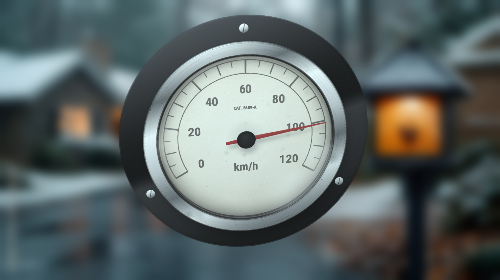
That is value=100 unit=km/h
